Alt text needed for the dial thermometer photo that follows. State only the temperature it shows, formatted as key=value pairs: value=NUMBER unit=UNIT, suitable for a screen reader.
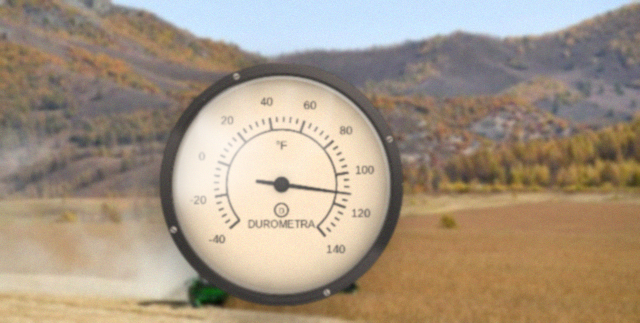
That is value=112 unit=°F
